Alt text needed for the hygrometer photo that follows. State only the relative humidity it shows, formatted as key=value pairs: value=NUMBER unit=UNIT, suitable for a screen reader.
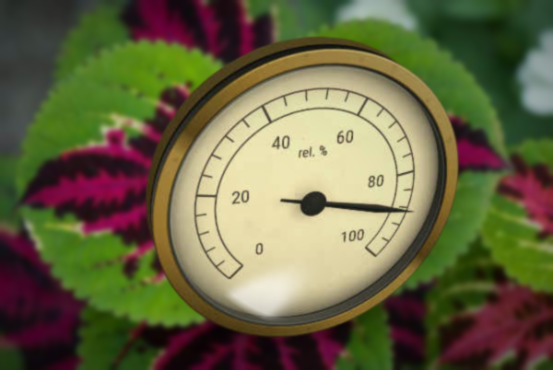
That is value=88 unit=%
